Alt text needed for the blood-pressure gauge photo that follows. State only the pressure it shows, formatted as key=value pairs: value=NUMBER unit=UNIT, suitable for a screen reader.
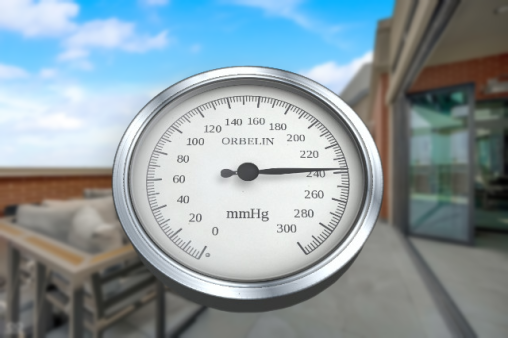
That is value=240 unit=mmHg
